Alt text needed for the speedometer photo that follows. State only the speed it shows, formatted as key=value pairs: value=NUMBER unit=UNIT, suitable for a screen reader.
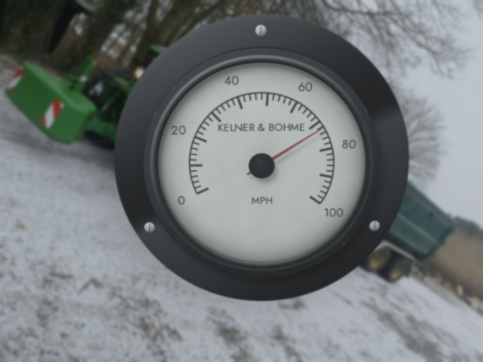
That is value=72 unit=mph
